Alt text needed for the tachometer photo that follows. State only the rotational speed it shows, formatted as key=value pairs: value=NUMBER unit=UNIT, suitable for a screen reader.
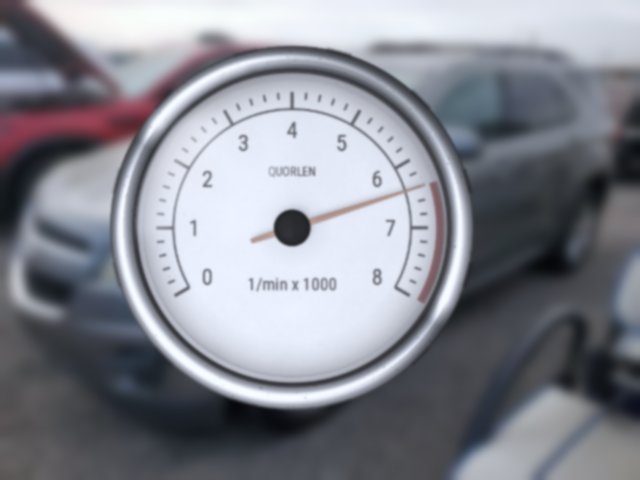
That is value=6400 unit=rpm
